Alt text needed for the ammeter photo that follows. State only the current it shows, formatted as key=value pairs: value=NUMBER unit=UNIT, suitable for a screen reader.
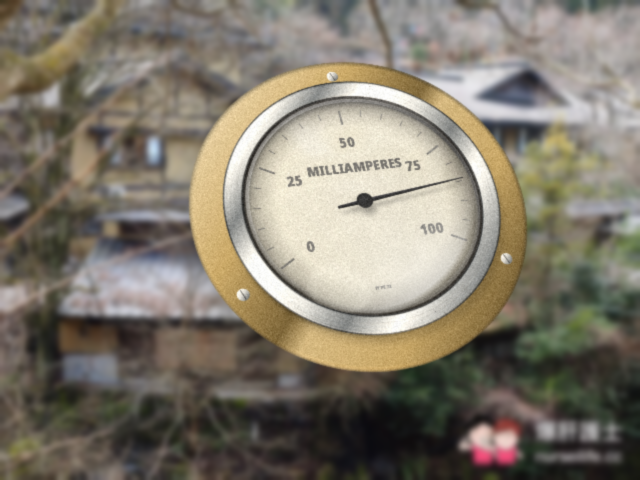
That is value=85 unit=mA
